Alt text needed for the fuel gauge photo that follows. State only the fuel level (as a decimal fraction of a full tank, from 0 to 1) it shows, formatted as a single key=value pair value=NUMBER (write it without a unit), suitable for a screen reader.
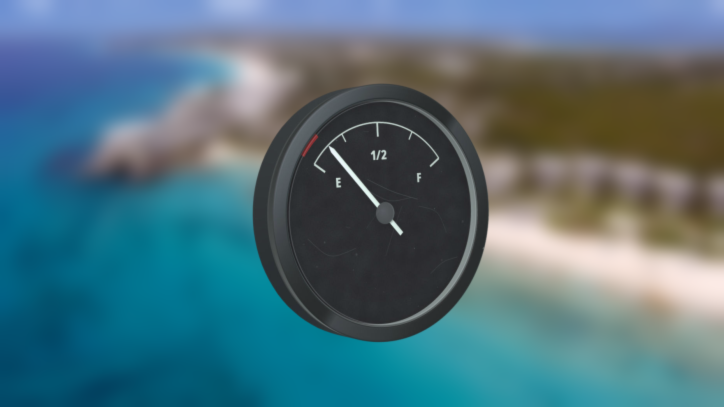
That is value=0.125
